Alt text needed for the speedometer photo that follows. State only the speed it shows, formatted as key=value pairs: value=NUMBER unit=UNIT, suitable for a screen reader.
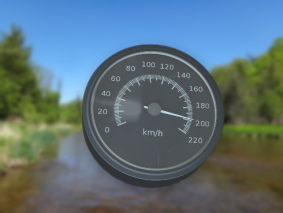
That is value=200 unit=km/h
